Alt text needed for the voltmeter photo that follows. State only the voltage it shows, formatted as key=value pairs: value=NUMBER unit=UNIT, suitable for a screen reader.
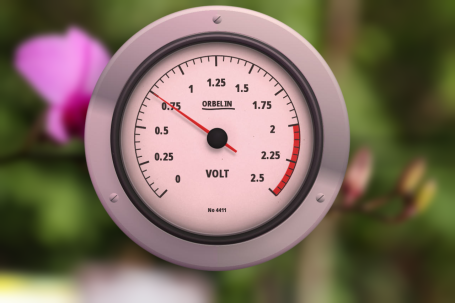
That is value=0.75 unit=V
